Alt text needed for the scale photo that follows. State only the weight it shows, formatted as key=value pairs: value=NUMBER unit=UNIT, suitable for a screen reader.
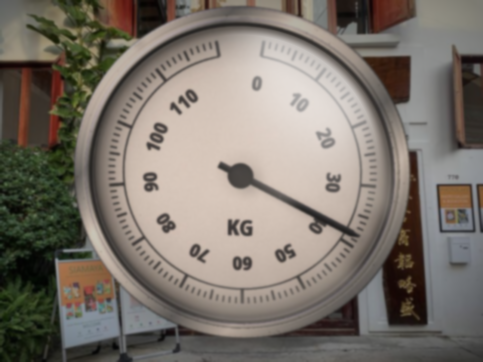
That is value=38 unit=kg
